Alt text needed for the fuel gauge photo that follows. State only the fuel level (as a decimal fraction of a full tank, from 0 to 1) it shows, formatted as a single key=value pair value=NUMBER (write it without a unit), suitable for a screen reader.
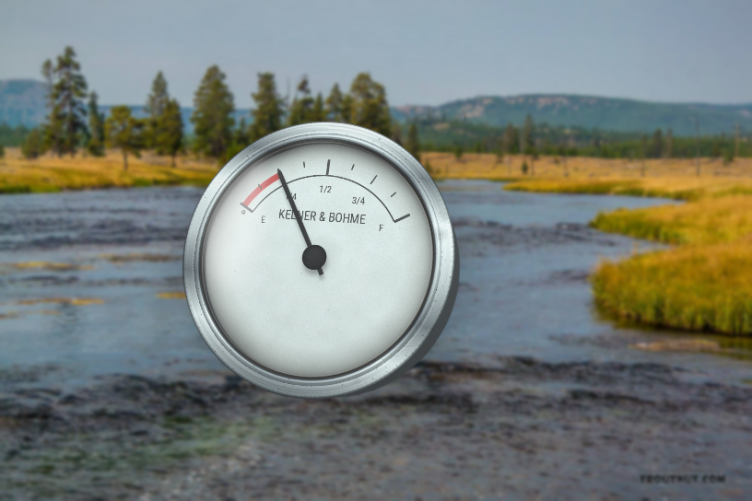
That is value=0.25
